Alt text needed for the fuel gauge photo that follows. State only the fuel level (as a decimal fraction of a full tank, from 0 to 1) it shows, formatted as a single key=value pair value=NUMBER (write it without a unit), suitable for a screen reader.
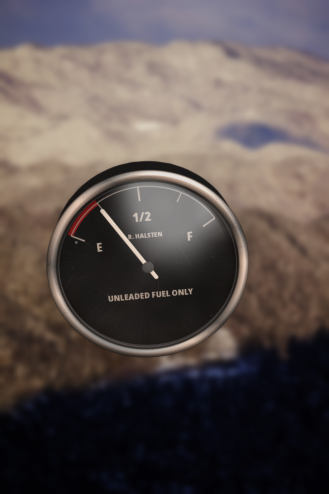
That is value=0.25
